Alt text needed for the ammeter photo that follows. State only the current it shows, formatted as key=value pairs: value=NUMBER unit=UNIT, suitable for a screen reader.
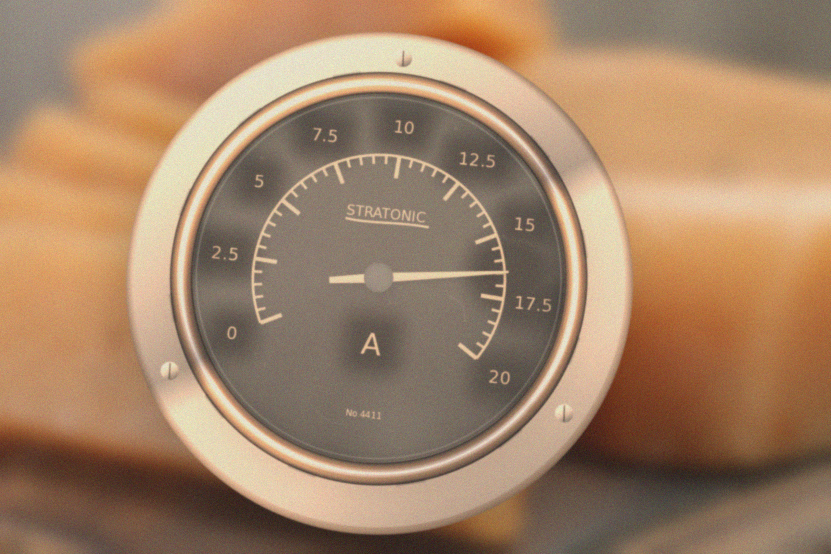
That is value=16.5 unit=A
